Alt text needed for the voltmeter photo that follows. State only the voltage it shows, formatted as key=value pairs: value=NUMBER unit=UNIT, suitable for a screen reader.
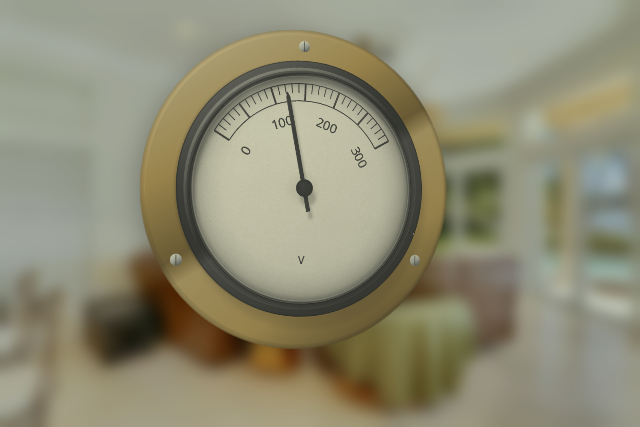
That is value=120 unit=V
